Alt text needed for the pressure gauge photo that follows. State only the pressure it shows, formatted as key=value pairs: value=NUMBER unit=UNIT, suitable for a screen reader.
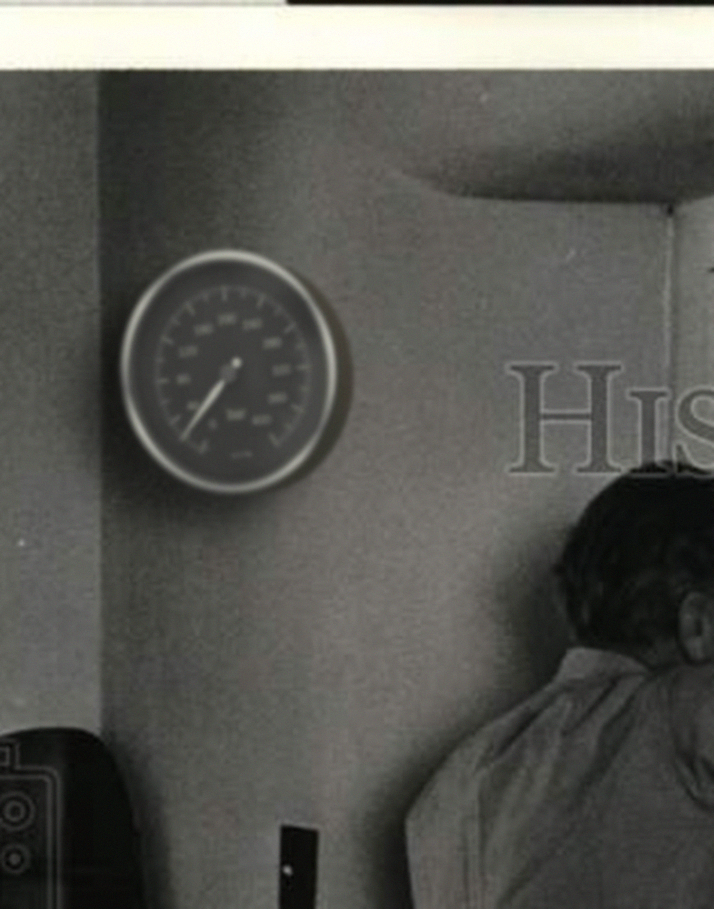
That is value=20 unit=bar
